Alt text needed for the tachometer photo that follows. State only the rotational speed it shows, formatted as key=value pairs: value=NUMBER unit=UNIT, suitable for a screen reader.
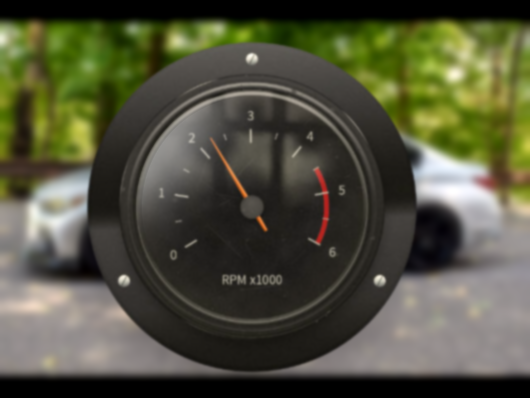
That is value=2250 unit=rpm
